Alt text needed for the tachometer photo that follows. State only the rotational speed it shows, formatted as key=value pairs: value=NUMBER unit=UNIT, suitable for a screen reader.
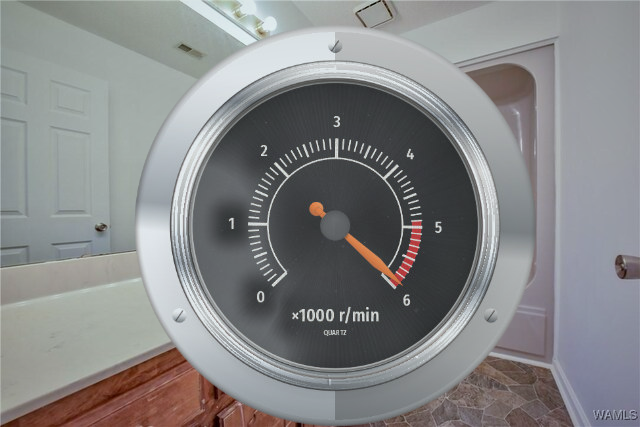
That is value=5900 unit=rpm
